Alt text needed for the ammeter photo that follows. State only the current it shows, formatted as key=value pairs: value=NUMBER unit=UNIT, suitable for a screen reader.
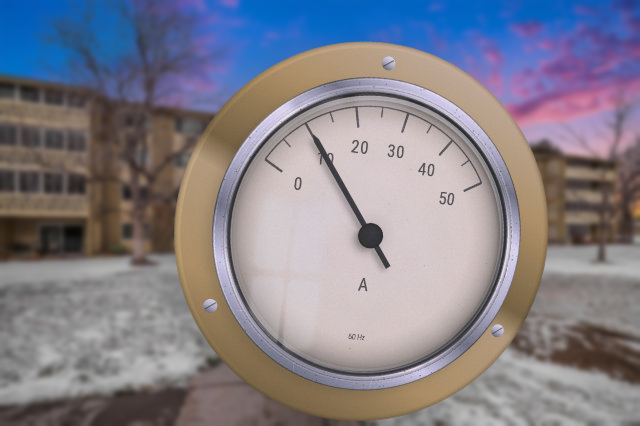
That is value=10 unit=A
